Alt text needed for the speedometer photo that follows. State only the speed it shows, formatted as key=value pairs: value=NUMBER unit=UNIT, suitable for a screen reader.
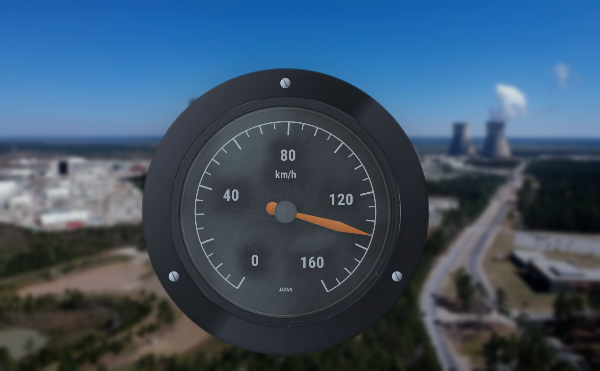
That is value=135 unit=km/h
